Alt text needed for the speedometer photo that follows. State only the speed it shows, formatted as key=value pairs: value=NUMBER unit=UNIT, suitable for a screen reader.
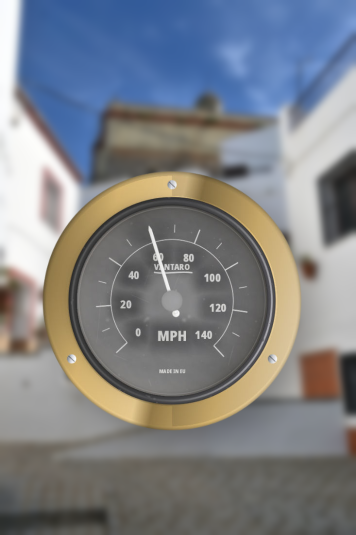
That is value=60 unit=mph
